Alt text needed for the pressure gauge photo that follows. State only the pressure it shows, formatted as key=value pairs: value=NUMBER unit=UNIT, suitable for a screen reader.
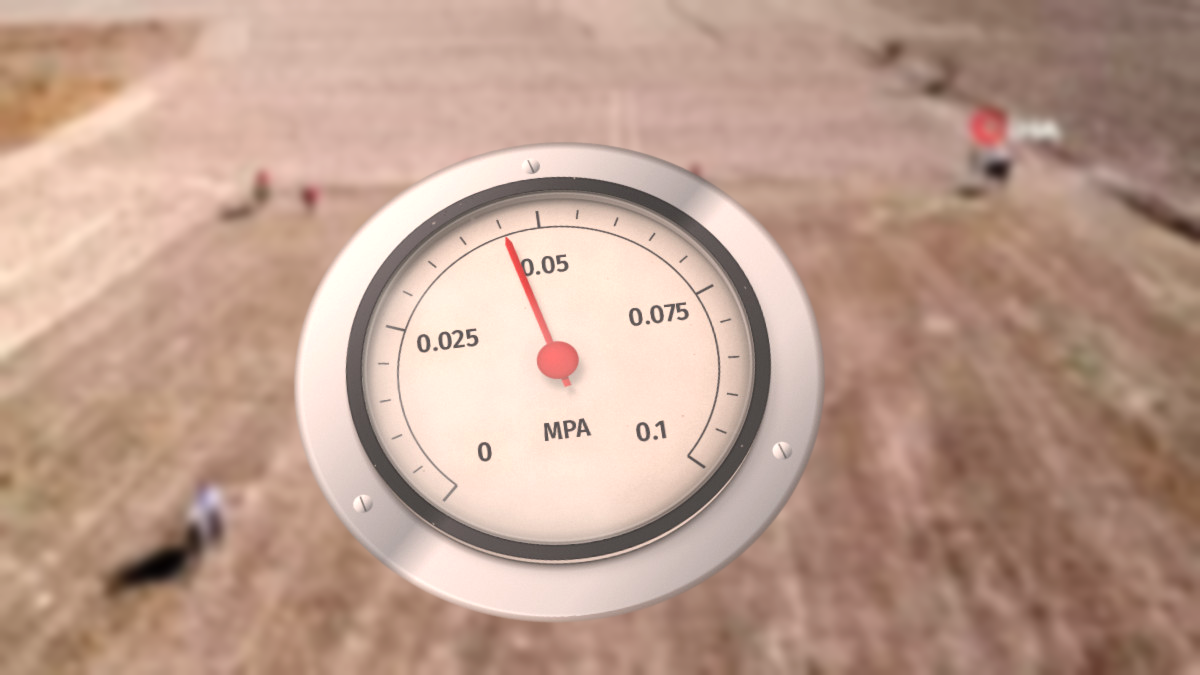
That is value=0.045 unit=MPa
